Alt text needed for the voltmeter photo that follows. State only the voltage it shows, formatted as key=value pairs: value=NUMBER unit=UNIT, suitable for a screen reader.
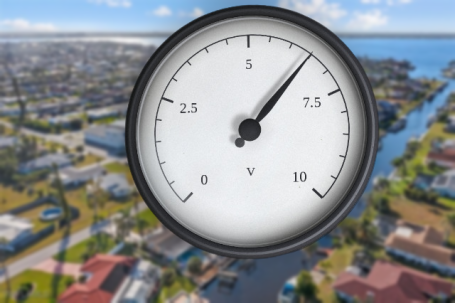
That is value=6.5 unit=V
